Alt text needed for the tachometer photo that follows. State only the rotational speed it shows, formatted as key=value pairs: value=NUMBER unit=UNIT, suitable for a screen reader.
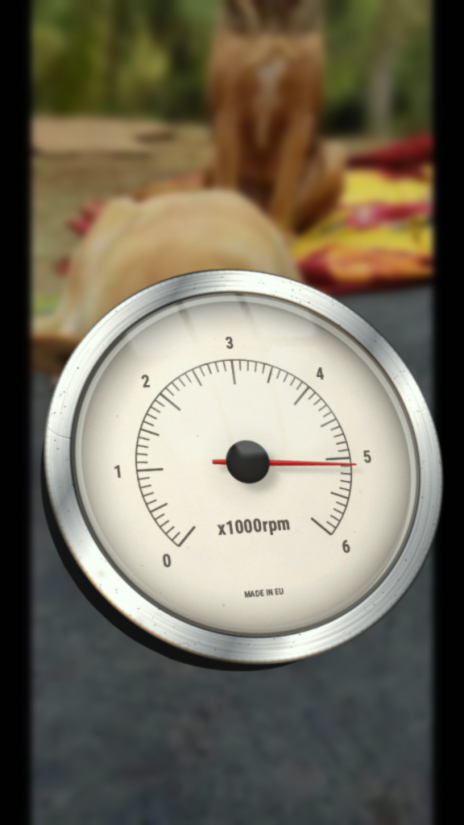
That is value=5100 unit=rpm
